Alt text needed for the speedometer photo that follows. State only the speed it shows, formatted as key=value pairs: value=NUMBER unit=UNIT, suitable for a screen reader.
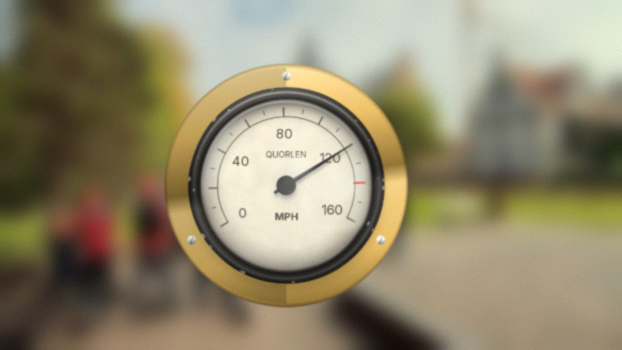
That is value=120 unit=mph
